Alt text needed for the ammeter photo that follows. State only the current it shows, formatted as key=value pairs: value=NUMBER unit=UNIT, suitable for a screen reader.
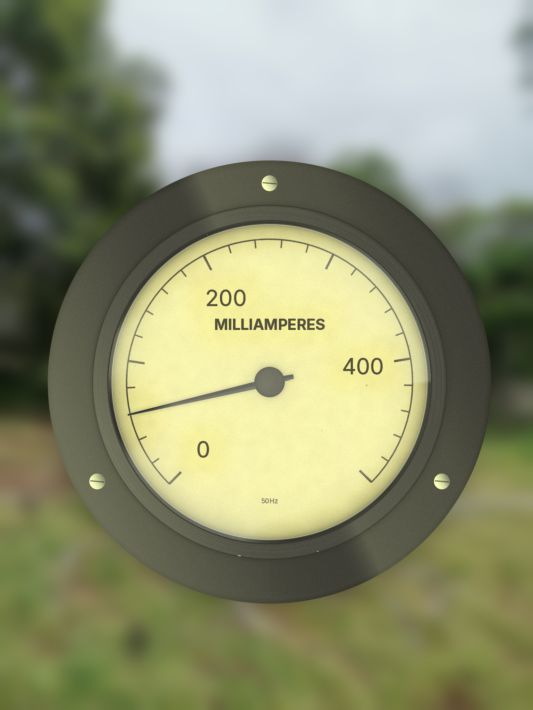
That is value=60 unit=mA
